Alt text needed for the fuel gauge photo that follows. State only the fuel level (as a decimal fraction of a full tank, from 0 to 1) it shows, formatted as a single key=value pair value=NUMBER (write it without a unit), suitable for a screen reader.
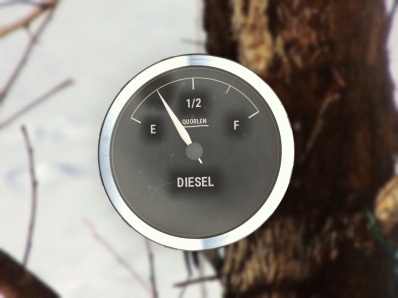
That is value=0.25
